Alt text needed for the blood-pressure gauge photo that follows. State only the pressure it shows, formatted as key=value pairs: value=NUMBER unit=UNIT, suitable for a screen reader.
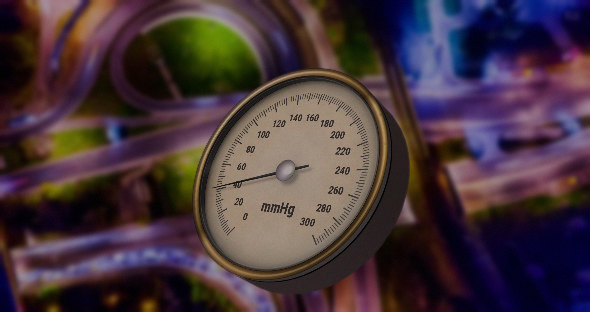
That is value=40 unit=mmHg
